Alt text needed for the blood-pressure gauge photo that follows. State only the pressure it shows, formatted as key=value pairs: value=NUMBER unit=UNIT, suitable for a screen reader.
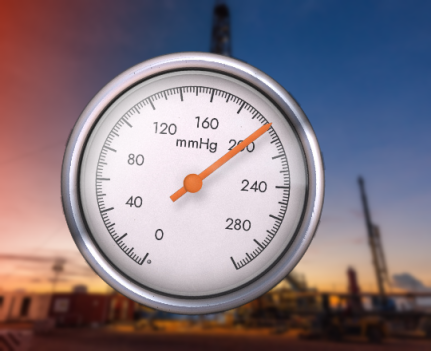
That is value=200 unit=mmHg
